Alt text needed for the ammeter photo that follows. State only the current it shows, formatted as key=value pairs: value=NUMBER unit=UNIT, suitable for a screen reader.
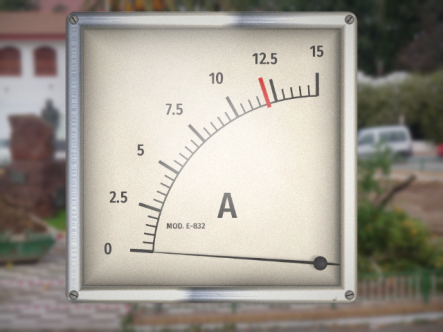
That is value=0 unit=A
